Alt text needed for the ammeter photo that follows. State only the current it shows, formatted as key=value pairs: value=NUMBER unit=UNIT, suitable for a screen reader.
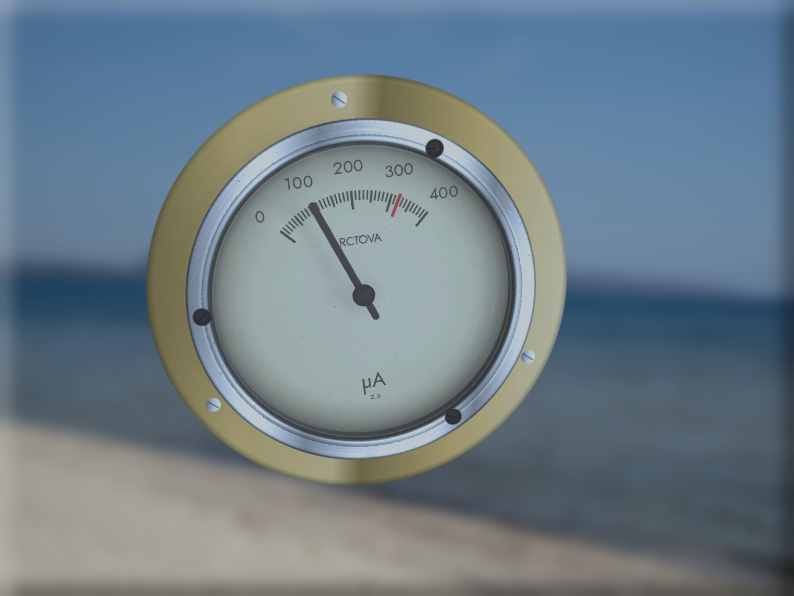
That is value=100 unit=µA
